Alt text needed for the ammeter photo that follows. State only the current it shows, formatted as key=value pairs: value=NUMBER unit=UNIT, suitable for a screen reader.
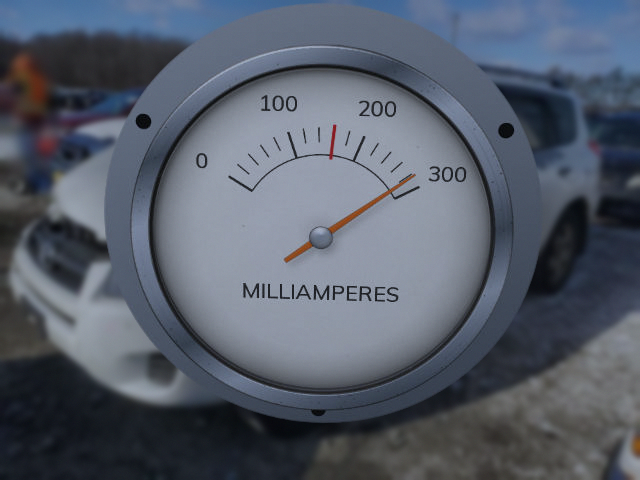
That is value=280 unit=mA
